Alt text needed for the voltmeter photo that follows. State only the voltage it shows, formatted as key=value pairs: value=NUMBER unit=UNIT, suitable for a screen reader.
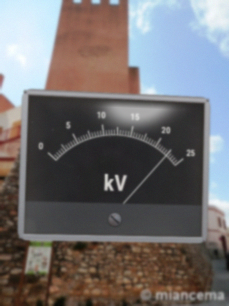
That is value=22.5 unit=kV
